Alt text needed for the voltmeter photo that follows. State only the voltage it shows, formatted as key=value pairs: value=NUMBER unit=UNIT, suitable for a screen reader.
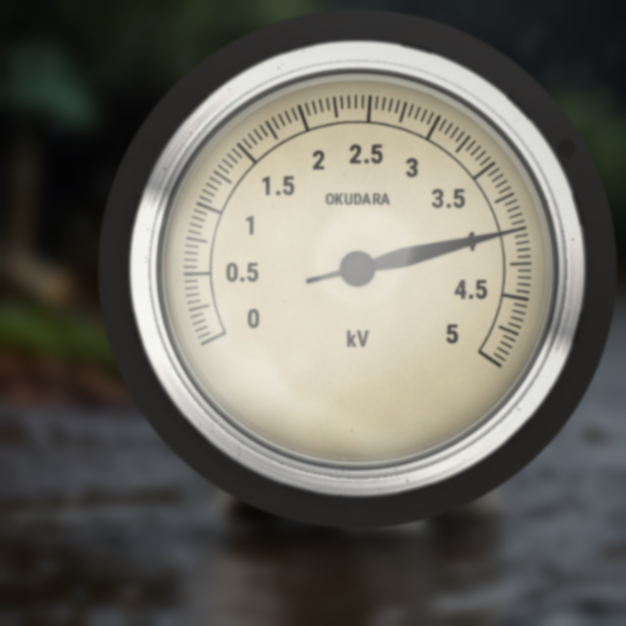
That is value=4 unit=kV
